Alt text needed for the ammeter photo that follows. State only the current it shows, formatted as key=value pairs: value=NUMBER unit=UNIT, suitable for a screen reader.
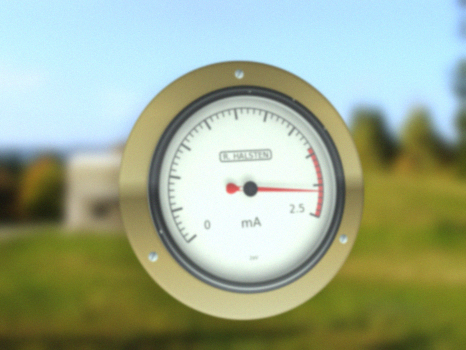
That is value=2.3 unit=mA
